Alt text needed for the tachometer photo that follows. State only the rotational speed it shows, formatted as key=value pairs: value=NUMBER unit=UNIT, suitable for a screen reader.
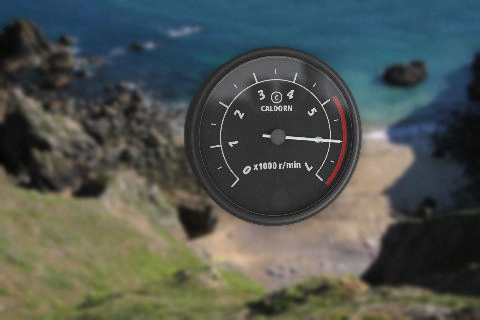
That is value=6000 unit=rpm
